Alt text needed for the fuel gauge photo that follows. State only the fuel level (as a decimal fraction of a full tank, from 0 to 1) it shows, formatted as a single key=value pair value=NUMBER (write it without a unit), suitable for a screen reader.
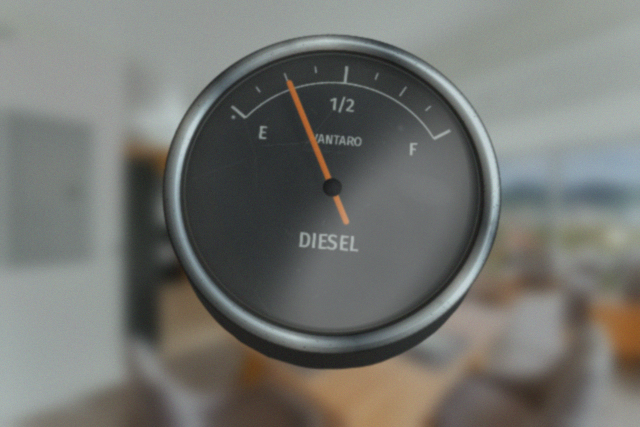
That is value=0.25
